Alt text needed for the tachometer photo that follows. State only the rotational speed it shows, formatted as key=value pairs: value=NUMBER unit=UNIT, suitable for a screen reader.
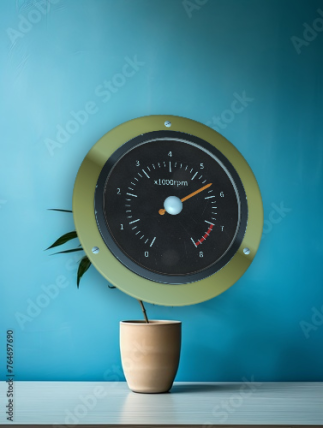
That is value=5600 unit=rpm
